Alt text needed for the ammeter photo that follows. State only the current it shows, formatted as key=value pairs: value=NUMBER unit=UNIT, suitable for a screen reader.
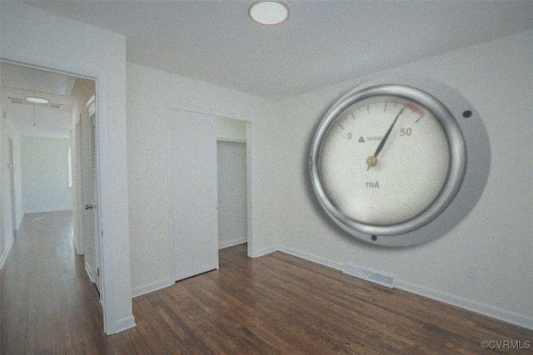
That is value=40 unit=mA
